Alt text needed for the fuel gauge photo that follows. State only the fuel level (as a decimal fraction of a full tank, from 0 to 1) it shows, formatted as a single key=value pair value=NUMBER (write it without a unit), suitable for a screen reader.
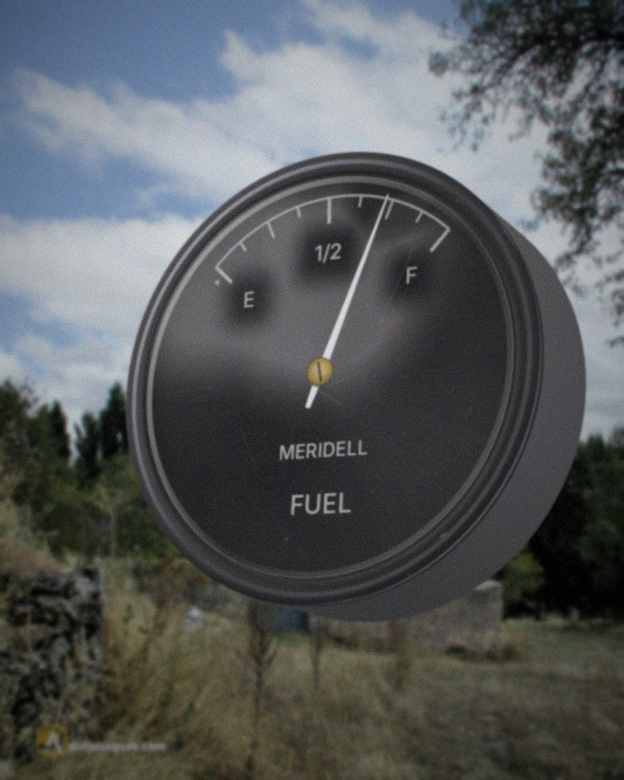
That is value=0.75
